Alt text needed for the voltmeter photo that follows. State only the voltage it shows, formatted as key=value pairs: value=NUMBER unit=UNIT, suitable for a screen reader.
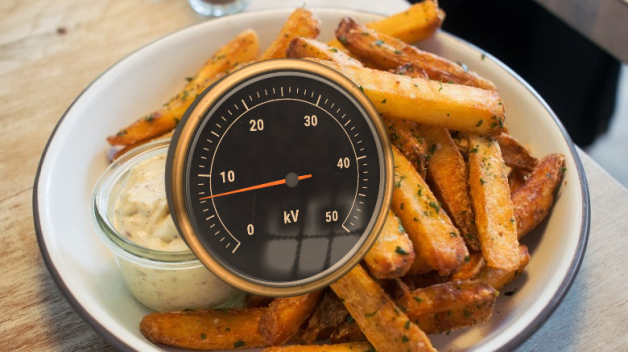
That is value=7.5 unit=kV
